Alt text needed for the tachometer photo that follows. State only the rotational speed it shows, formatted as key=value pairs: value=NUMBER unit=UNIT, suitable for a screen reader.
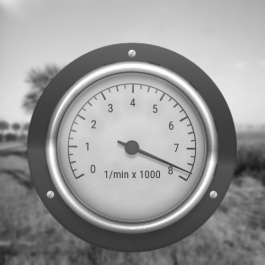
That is value=7750 unit=rpm
